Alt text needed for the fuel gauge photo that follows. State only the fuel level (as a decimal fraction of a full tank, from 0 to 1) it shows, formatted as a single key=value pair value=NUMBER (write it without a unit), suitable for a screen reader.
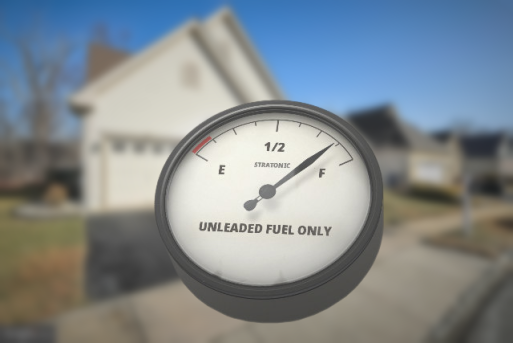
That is value=0.875
